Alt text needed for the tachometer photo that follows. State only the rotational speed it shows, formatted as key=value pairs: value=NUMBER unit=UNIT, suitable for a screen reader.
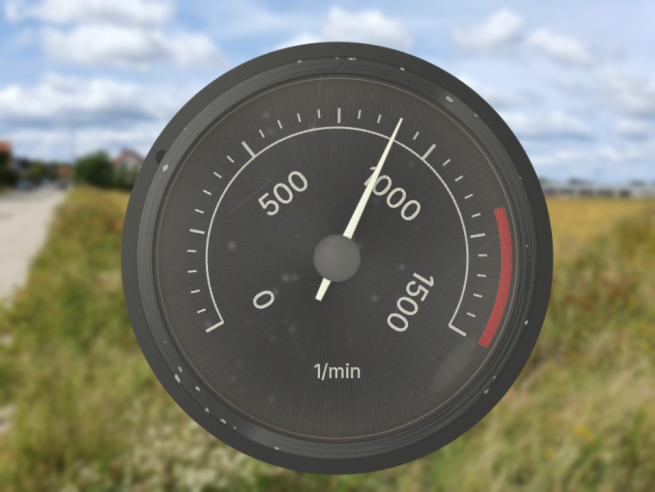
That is value=900 unit=rpm
